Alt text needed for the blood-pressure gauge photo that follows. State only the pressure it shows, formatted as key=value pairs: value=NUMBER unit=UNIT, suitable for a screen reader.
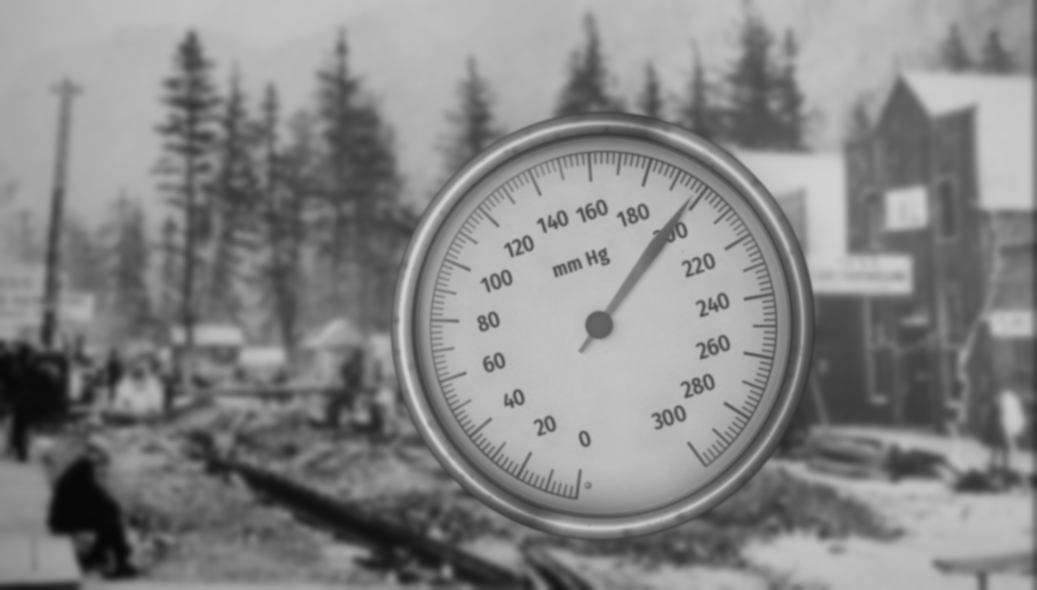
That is value=198 unit=mmHg
